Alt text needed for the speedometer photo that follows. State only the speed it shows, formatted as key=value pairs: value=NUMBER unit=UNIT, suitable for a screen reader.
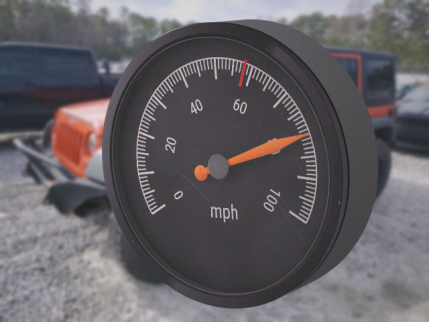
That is value=80 unit=mph
